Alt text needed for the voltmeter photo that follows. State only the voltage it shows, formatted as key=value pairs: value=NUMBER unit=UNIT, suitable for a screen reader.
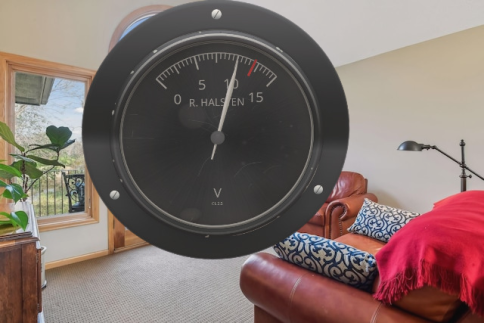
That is value=10 unit=V
